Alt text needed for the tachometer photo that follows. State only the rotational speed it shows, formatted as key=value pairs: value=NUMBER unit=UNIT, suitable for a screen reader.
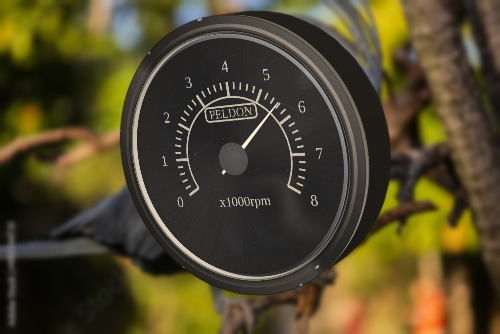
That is value=5600 unit=rpm
